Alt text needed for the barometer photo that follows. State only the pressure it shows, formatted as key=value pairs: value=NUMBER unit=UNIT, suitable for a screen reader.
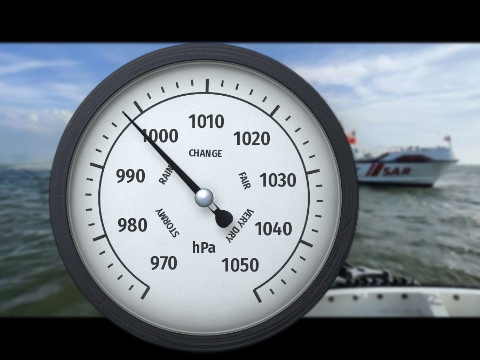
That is value=998 unit=hPa
